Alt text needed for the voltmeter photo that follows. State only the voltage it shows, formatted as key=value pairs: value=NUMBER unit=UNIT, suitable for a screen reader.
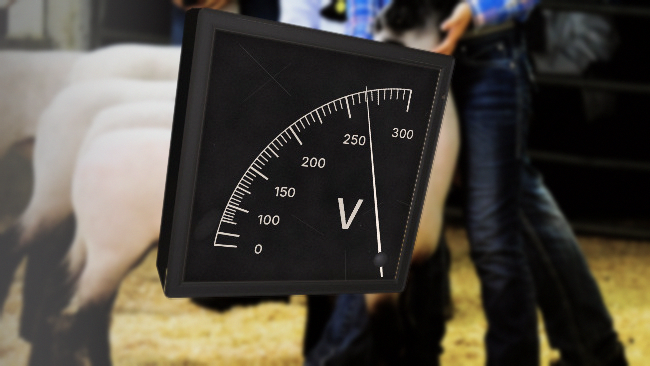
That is value=265 unit=V
